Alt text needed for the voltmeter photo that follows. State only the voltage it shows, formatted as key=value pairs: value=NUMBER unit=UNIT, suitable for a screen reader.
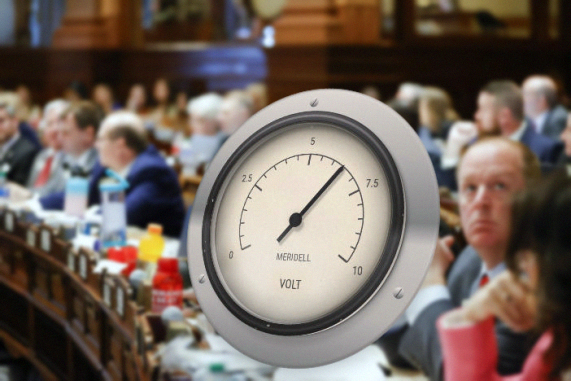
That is value=6.5 unit=V
